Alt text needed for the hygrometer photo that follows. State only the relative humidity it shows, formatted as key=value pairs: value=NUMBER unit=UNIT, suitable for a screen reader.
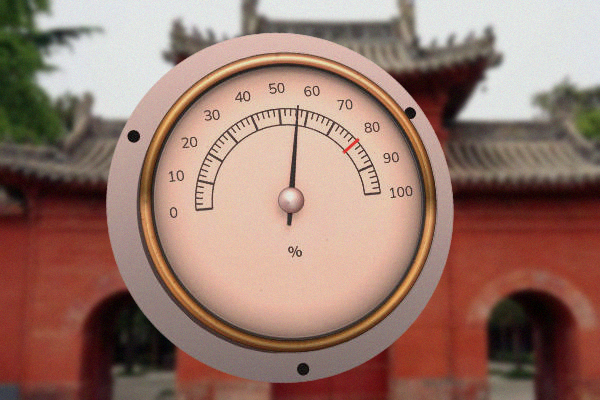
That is value=56 unit=%
